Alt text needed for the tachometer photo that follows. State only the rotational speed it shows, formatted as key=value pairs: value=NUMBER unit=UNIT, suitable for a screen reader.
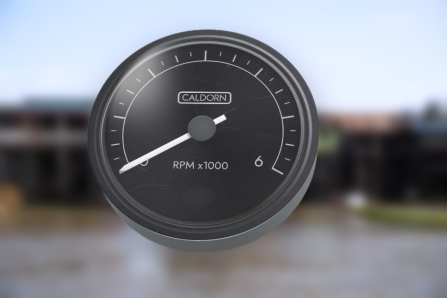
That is value=0 unit=rpm
